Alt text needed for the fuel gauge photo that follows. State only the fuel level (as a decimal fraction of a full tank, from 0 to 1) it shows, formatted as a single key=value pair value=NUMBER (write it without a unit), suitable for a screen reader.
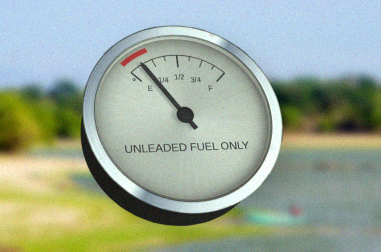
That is value=0.125
